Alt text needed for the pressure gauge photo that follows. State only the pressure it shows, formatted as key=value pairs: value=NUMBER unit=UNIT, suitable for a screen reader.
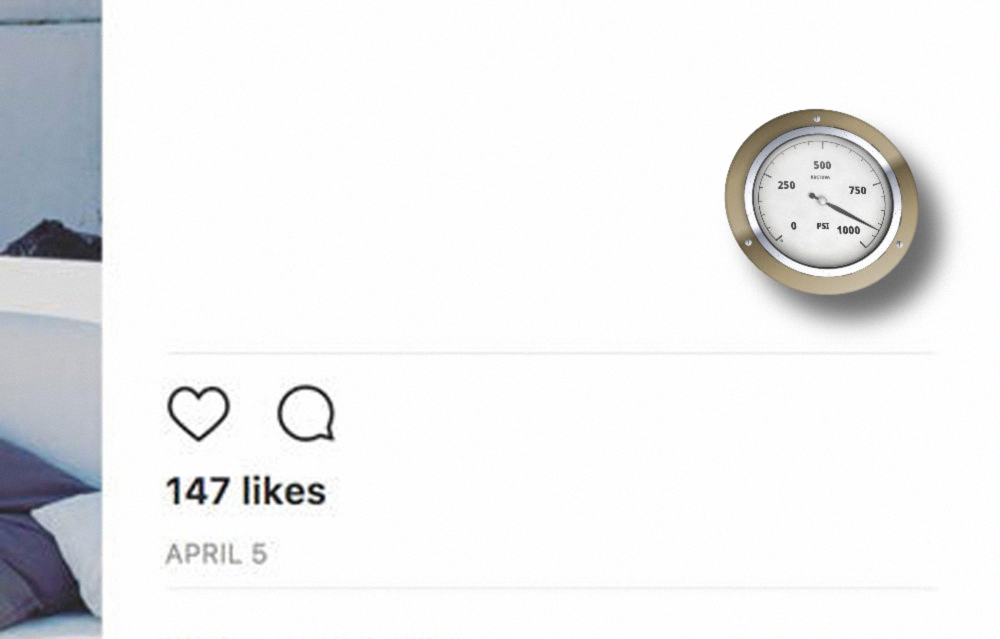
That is value=925 unit=psi
